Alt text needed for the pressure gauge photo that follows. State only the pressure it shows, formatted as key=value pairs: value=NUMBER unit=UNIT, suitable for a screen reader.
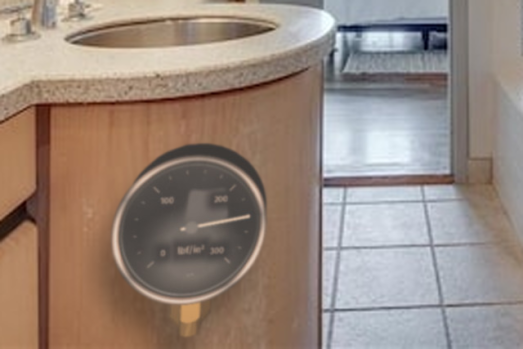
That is value=240 unit=psi
